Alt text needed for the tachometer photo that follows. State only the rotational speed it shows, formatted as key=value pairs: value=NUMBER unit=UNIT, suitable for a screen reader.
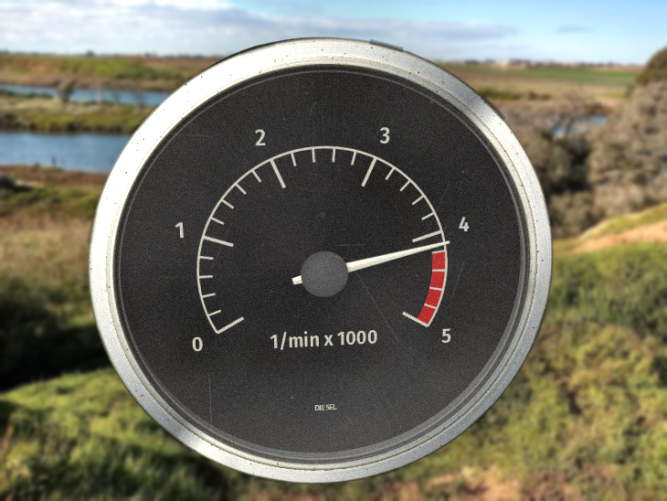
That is value=4100 unit=rpm
